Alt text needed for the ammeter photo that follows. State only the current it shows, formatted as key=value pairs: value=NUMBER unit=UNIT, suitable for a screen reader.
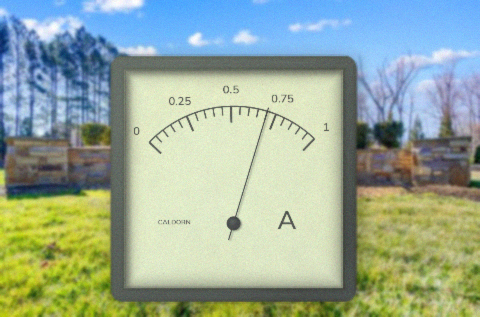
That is value=0.7 unit=A
